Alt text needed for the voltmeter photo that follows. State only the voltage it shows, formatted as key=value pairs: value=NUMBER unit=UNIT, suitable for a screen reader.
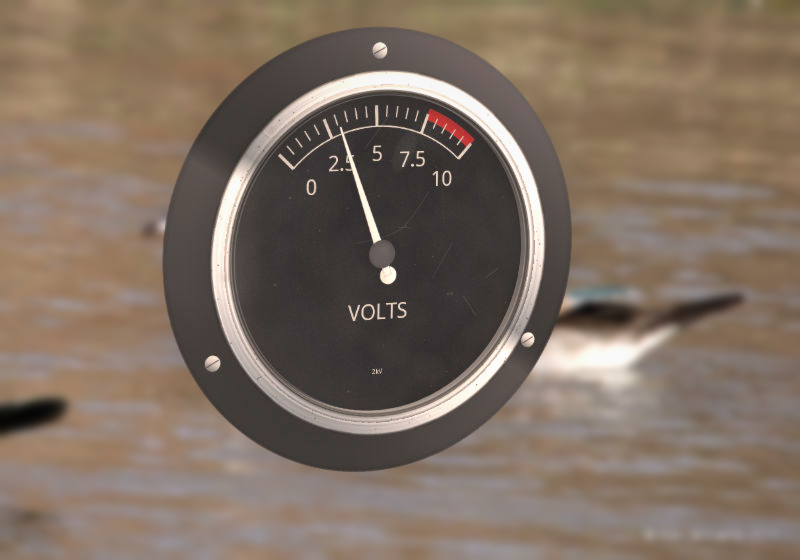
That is value=3 unit=V
